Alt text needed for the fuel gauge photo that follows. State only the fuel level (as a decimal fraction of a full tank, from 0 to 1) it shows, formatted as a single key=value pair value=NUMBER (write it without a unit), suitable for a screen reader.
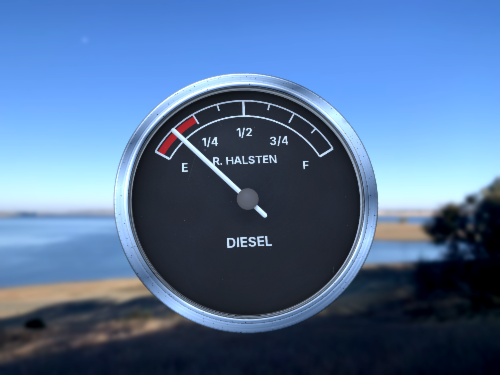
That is value=0.125
